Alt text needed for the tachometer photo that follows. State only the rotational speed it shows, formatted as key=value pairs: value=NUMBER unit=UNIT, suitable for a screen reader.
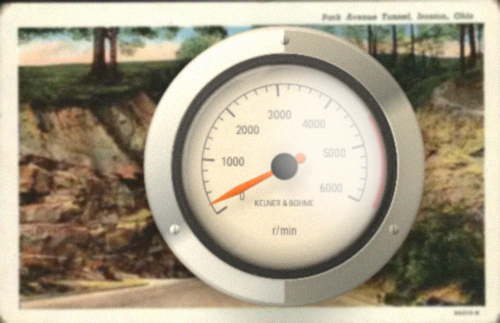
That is value=200 unit=rpm
